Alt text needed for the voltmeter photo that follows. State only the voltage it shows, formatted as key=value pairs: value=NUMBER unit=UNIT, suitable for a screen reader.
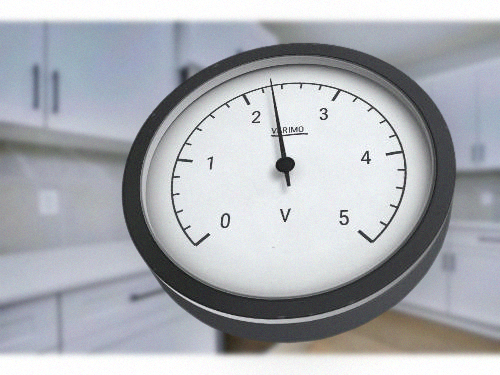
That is value=2.3 unit=V
